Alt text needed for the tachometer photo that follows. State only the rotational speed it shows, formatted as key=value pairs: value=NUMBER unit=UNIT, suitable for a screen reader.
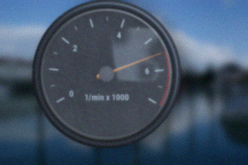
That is value=5500 unit=rpm
